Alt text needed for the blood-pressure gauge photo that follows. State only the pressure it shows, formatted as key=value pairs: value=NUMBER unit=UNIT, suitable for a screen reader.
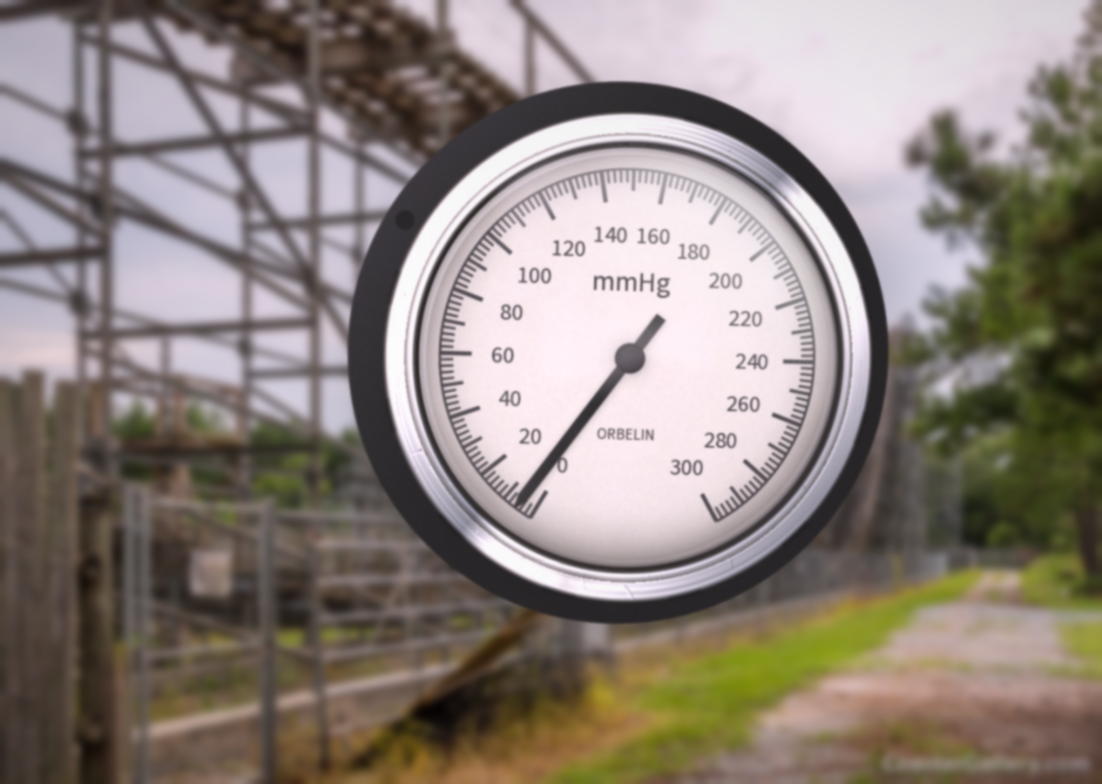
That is value=6 unit=mmHg
